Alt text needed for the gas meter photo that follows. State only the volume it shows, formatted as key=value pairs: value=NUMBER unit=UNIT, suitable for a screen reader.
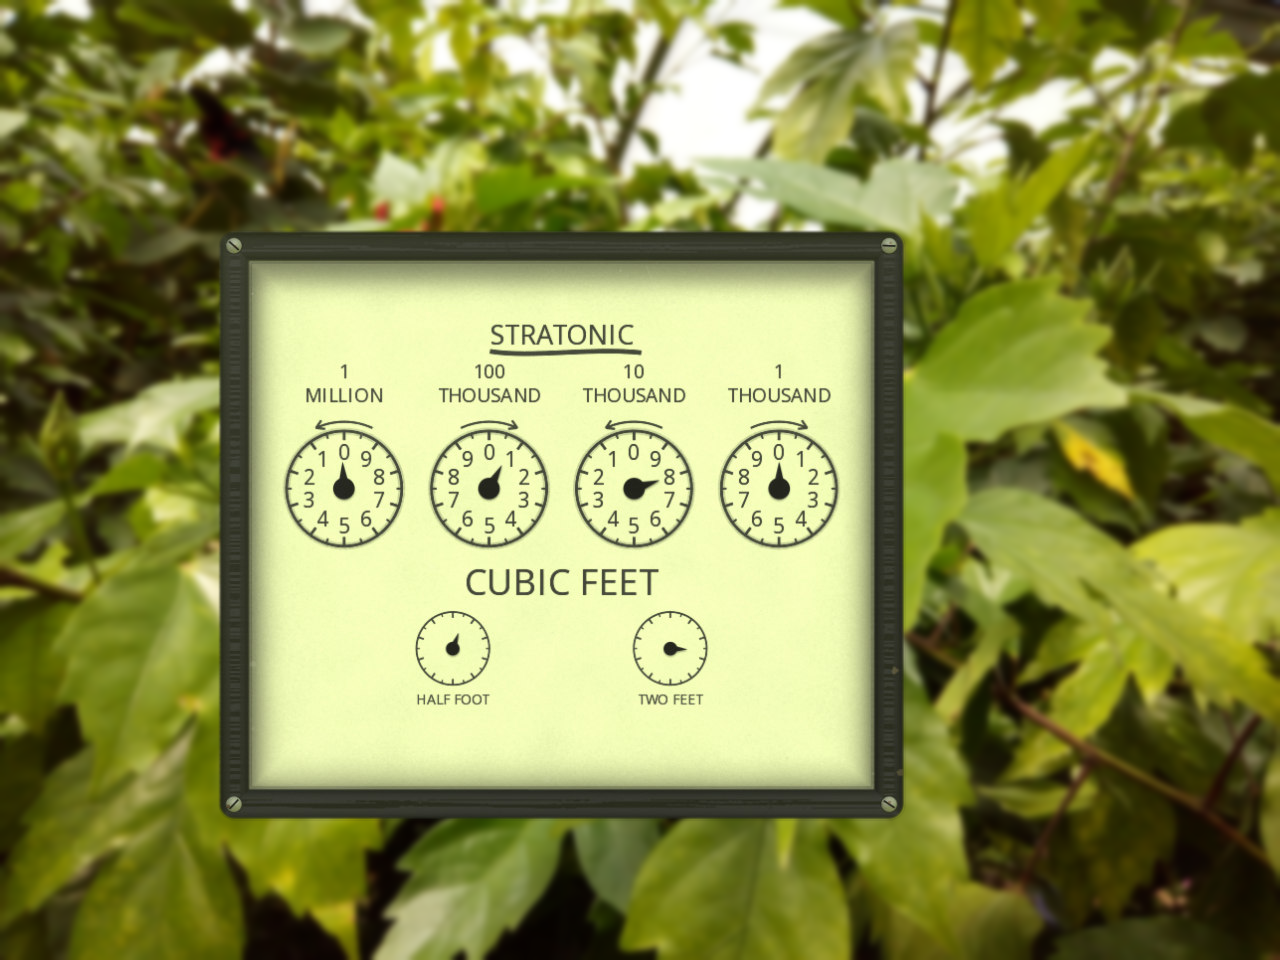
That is value=8000 unit=ft³
